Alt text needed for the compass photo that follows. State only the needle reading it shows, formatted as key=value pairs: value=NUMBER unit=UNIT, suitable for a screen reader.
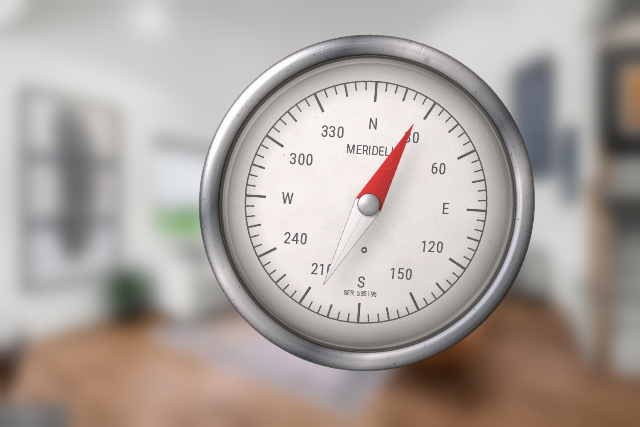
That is value=25 unit=°
